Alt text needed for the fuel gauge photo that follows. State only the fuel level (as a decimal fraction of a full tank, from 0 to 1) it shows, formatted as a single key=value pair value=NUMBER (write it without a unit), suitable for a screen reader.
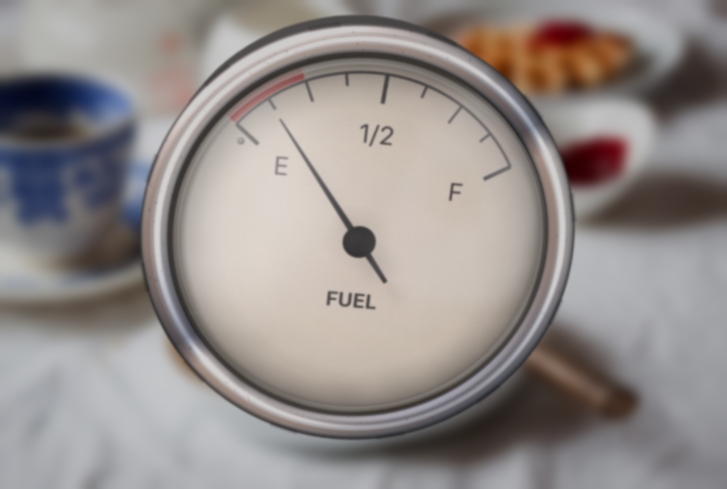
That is value=0.125
